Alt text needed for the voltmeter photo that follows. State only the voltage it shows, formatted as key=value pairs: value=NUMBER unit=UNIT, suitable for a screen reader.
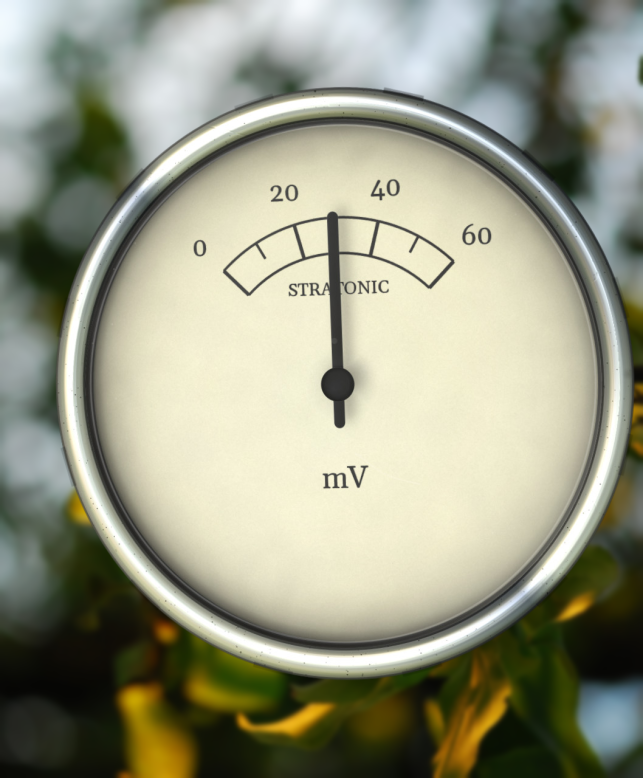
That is value=30 unit=mV
